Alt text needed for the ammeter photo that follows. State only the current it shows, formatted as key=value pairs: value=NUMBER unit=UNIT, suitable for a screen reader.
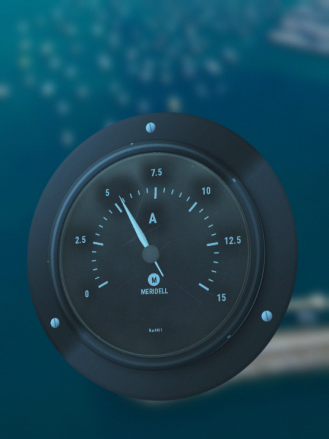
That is value=5.5 unit=A
